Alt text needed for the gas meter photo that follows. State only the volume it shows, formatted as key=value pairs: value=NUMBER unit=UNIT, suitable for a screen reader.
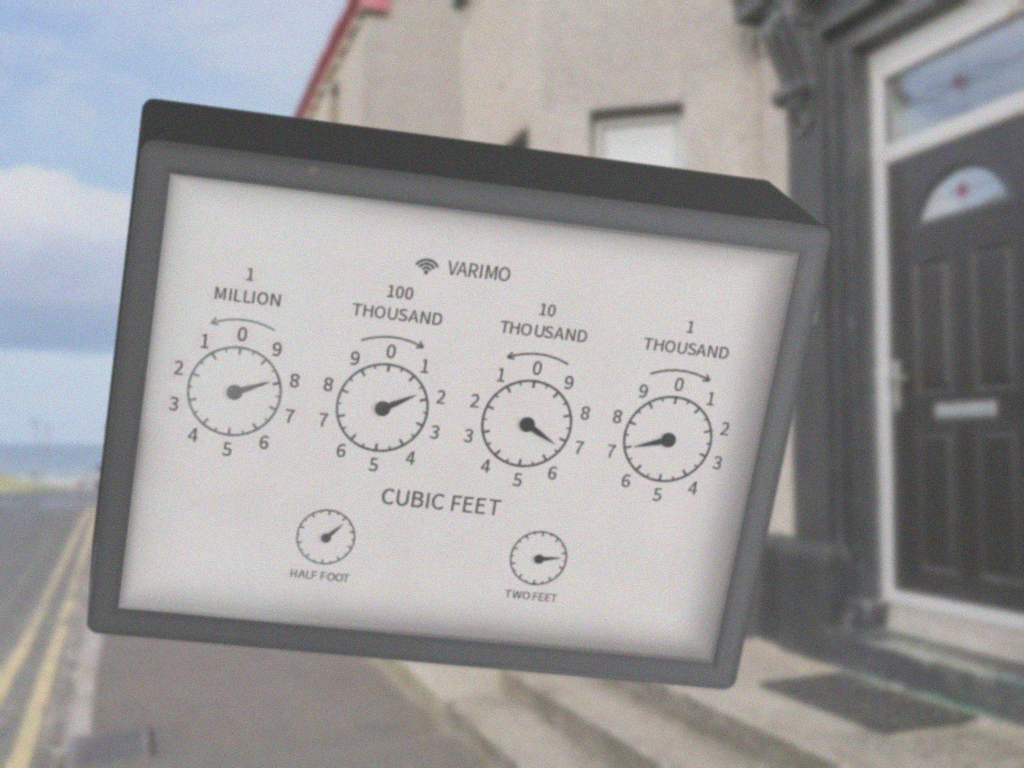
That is value=816700 unit=ft³
